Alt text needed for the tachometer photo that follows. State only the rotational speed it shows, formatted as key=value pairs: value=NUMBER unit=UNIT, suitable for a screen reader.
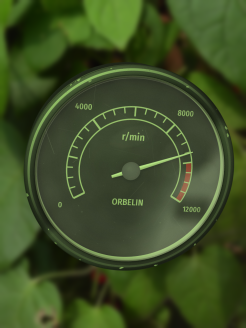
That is value=9500 unit=rpm
